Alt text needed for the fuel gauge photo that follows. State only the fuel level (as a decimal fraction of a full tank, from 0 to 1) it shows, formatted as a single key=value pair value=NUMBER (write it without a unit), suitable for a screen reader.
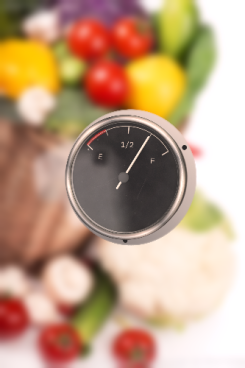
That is value=0.75
